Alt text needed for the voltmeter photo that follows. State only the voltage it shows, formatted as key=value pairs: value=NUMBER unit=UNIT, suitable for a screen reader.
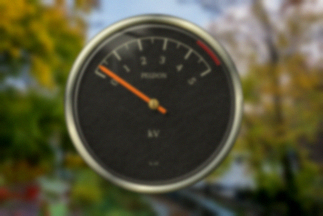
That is value=0.25 unit=kV
